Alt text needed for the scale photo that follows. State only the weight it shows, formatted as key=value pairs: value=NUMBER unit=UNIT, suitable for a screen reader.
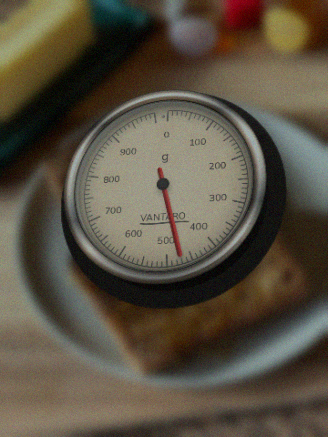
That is value=470 unit=g
